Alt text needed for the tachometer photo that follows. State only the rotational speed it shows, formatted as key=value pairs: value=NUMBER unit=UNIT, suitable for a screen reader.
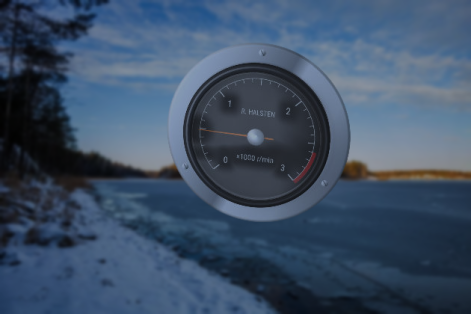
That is value=500 unit=rpm
